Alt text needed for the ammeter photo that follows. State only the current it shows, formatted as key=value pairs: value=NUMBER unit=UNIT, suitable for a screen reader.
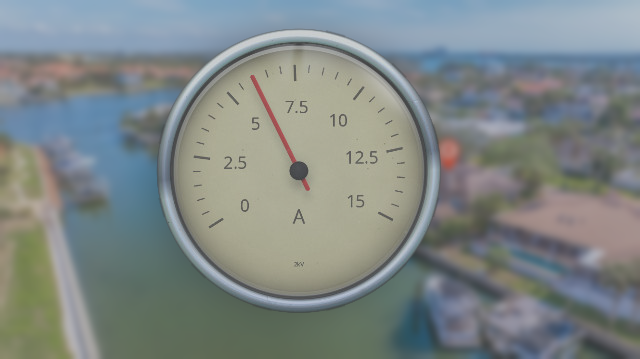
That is value=6 unit=A
